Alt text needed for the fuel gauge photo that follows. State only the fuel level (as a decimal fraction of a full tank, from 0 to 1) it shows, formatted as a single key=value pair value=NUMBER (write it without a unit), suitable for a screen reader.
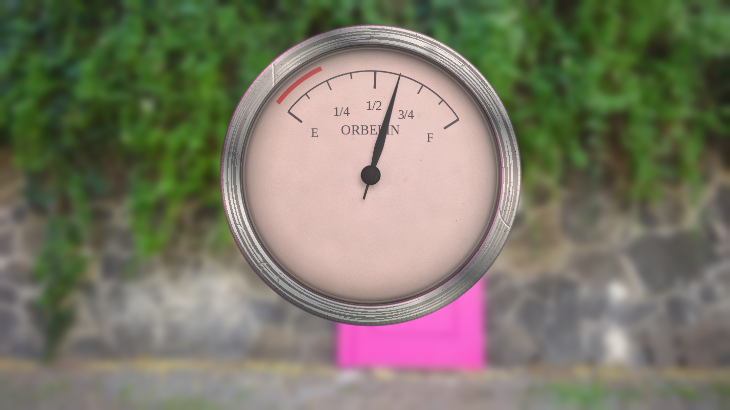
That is value=0.625
